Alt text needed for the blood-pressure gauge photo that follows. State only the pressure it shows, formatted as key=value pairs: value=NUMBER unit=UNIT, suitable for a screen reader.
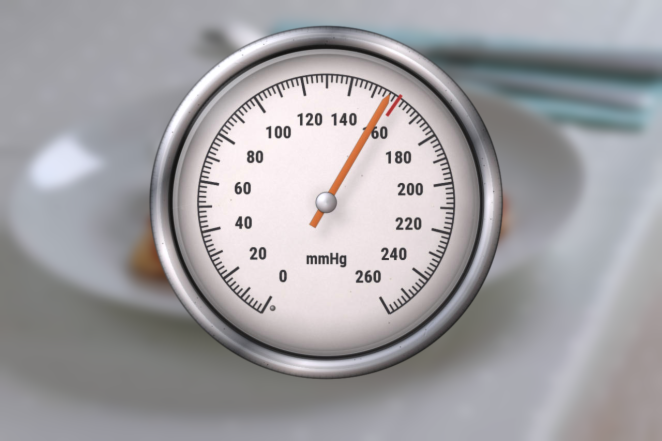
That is value=156 unit=mmHg
